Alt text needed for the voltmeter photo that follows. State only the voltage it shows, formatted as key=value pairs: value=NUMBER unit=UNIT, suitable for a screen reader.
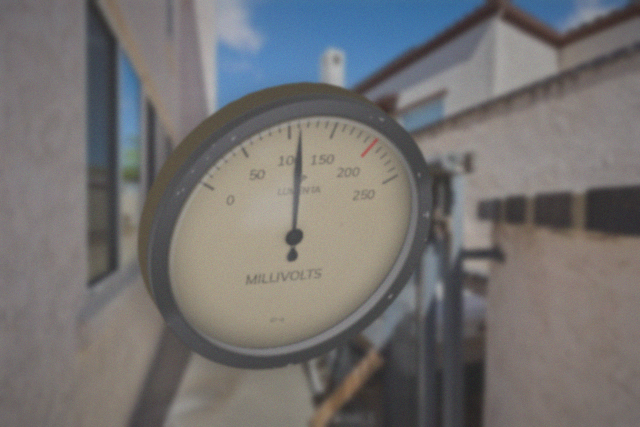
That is value=110 unit=mV
